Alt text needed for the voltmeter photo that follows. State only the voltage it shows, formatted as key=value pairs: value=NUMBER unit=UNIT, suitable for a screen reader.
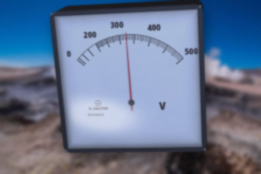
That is value=325 unit=V
